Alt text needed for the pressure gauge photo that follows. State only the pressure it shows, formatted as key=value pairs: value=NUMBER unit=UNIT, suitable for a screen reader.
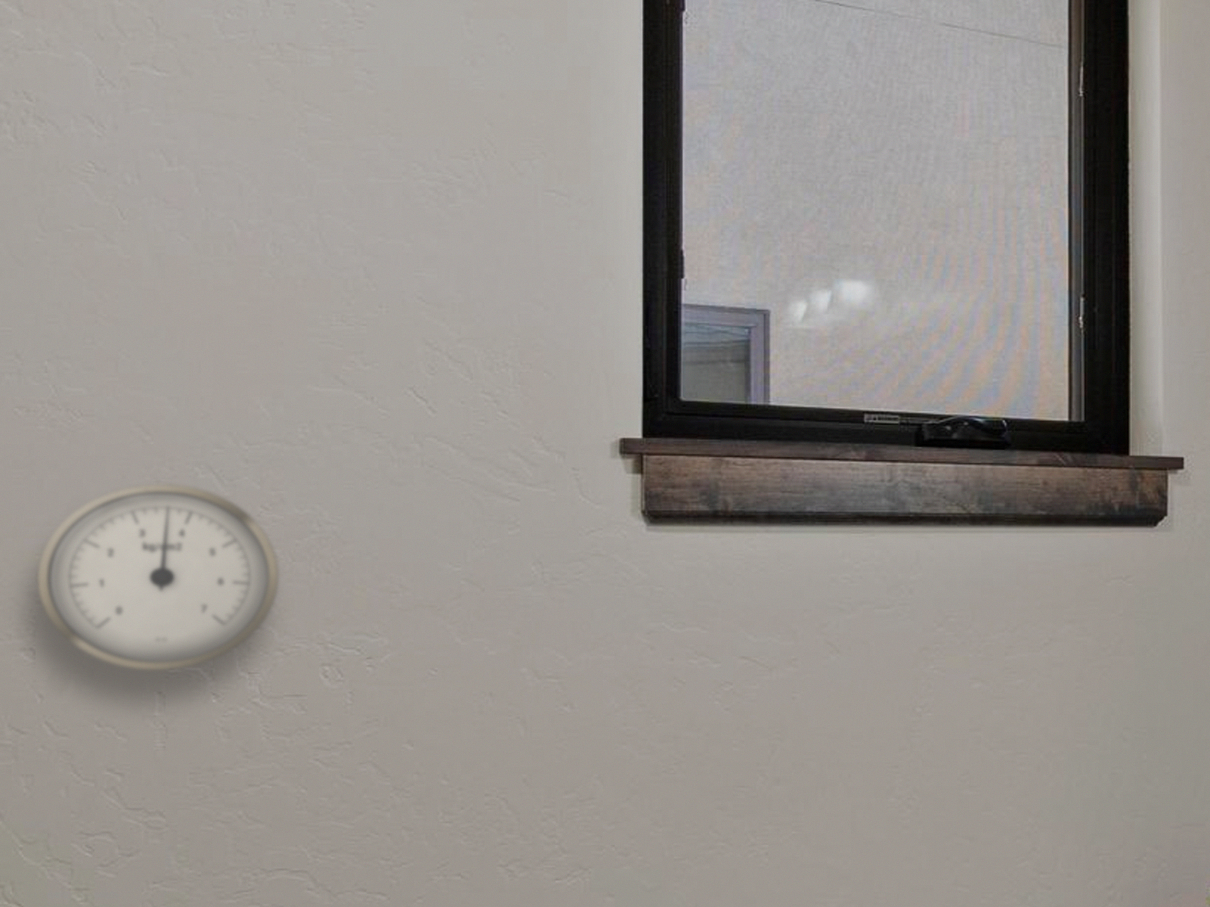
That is value=3.6 unit=kg/cm²
